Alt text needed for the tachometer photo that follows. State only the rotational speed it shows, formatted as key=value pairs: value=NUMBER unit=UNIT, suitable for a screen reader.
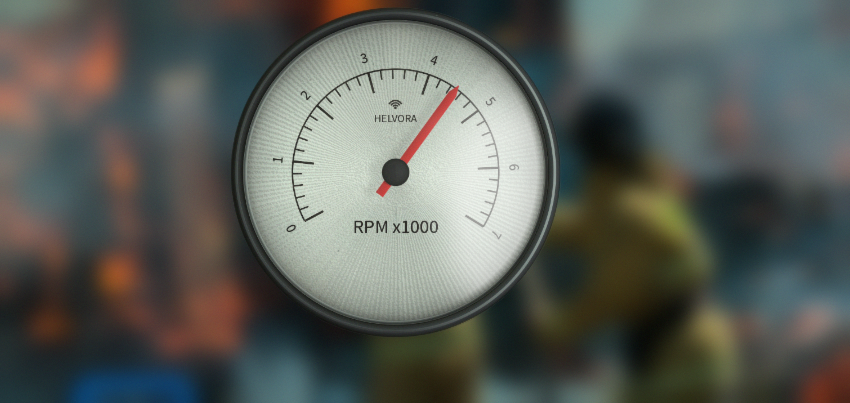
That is value=4500 unit=rpm
